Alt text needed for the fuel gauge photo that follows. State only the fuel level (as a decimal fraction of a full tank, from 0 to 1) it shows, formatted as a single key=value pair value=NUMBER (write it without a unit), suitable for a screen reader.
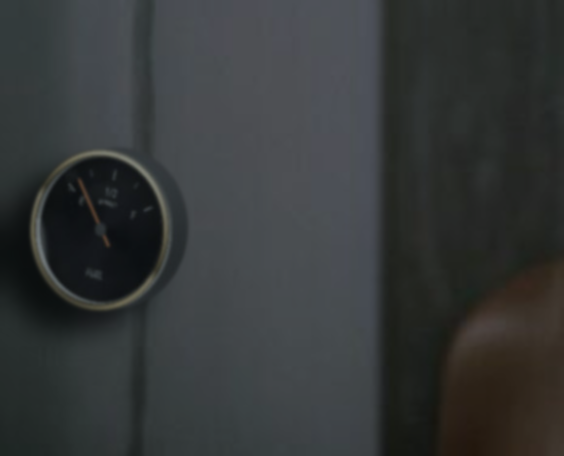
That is value=0.125
